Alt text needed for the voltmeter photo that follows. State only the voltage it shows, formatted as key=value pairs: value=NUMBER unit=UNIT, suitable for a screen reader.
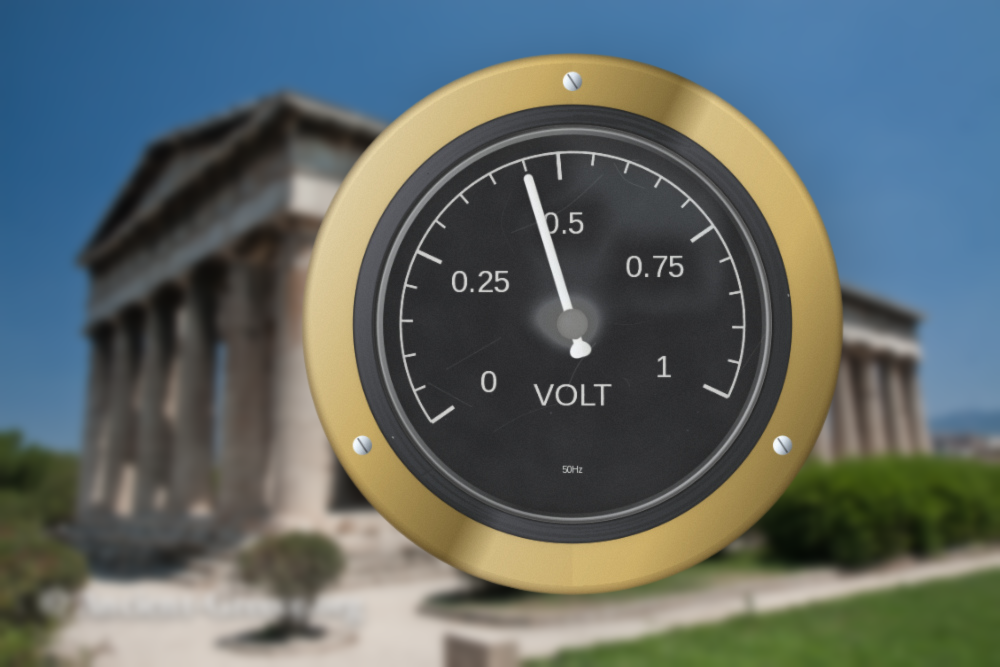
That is value=0.45 unit=V
